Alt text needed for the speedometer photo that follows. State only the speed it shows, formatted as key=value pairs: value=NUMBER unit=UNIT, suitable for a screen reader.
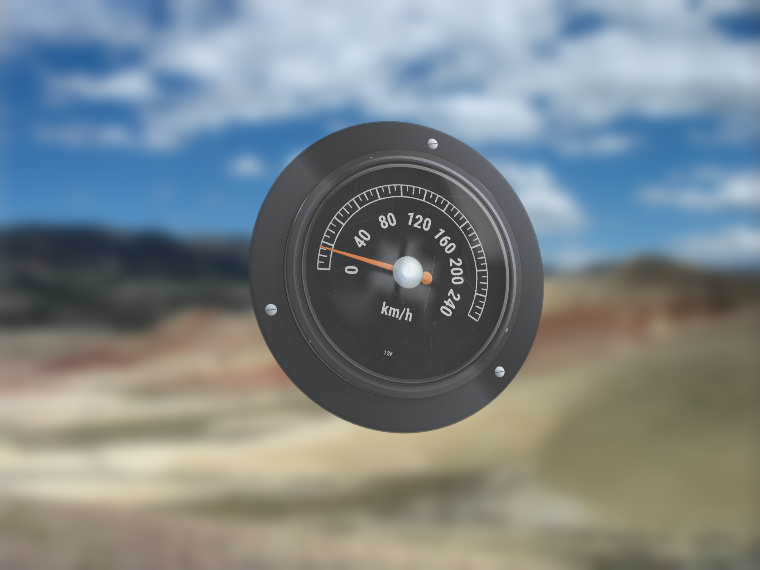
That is value=15 unit=km/h
